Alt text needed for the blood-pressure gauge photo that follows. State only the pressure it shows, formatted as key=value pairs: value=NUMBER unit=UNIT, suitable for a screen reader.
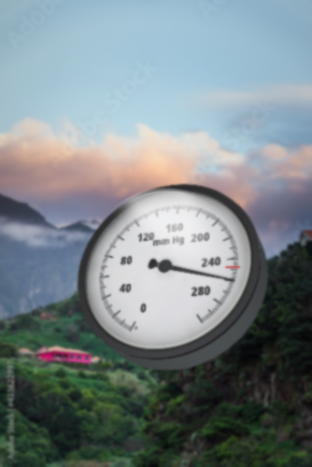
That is value=260 unit=mmHg
